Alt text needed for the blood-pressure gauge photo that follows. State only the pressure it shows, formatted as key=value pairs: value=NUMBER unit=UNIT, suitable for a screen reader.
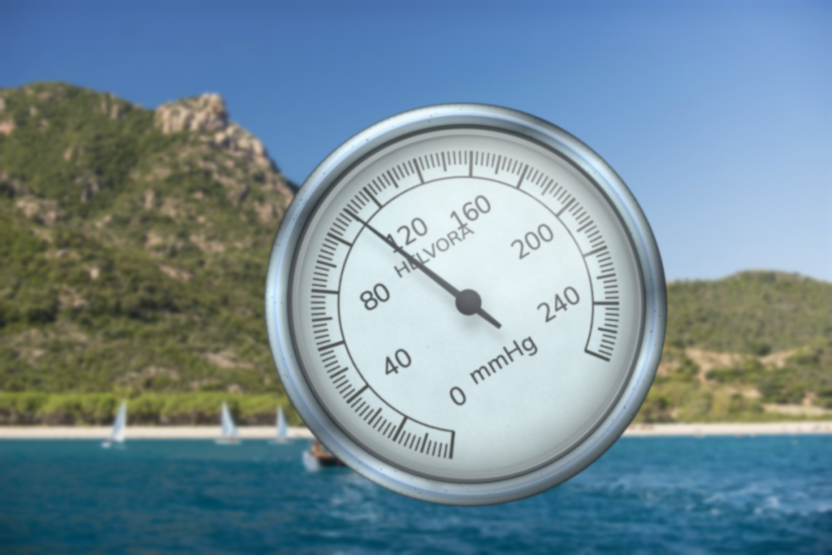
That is value=110 unit=mmHg
